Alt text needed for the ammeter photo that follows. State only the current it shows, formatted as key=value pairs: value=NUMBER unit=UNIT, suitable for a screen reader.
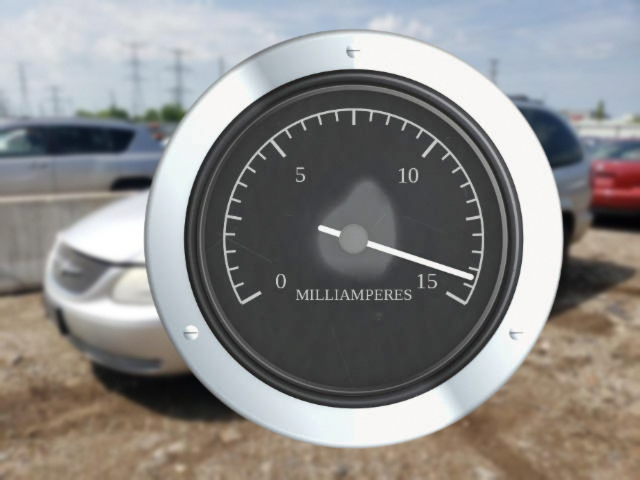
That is value=14.25 unit=mA
